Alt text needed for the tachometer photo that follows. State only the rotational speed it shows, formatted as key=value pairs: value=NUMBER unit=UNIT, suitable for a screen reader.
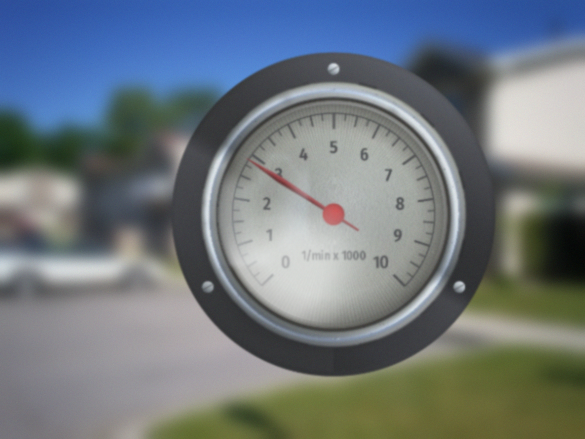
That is value=2875 unit=rpm
